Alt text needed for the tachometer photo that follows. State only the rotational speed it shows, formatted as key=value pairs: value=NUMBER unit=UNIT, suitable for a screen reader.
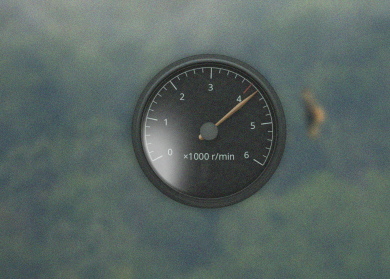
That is value=4200 unit=rpm
